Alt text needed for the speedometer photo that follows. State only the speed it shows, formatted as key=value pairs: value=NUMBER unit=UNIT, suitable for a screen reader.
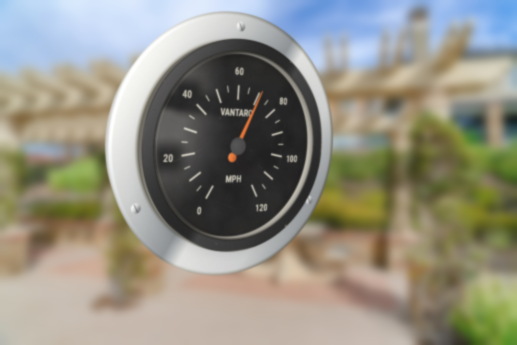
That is value=70 unit=mph
